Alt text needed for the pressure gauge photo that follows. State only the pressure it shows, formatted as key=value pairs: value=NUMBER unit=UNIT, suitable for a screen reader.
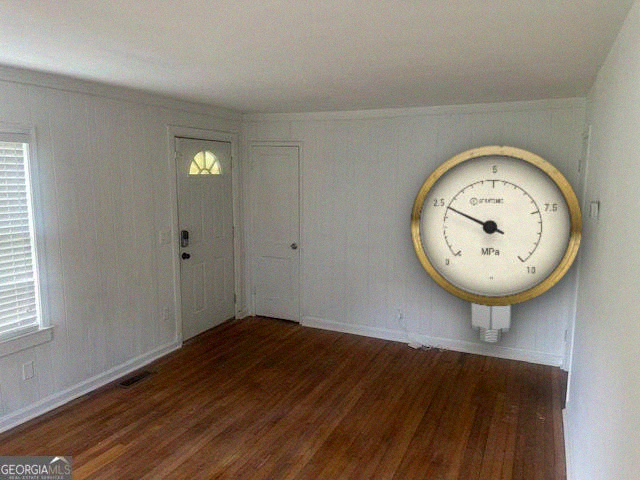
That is value=2.5 unit=MPa
